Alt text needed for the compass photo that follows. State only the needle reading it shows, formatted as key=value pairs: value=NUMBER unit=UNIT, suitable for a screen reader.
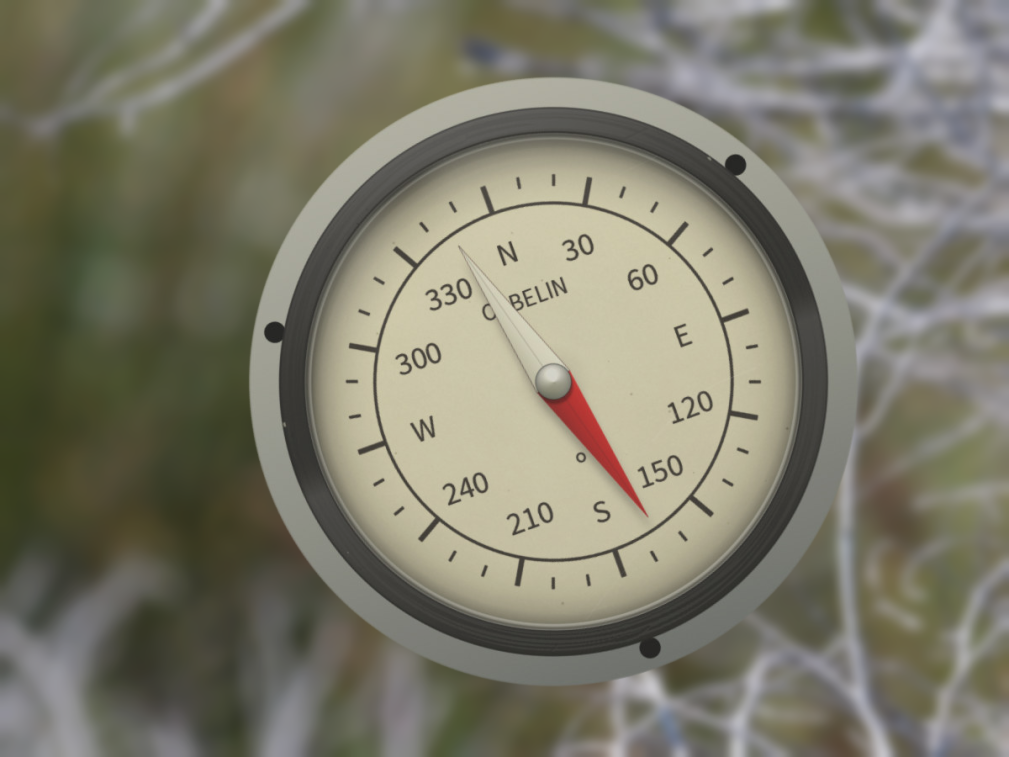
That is value=165 unit=°
